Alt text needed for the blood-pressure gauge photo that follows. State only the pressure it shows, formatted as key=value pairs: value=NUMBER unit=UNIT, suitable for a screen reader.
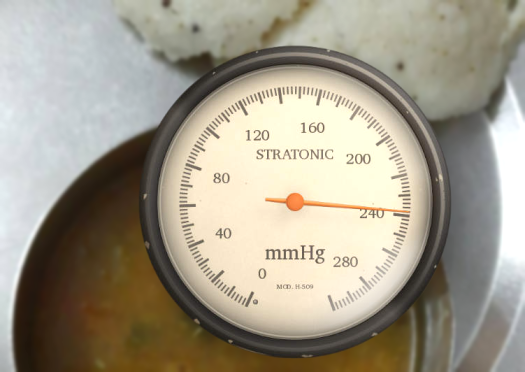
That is value=238 unit=mmHg
